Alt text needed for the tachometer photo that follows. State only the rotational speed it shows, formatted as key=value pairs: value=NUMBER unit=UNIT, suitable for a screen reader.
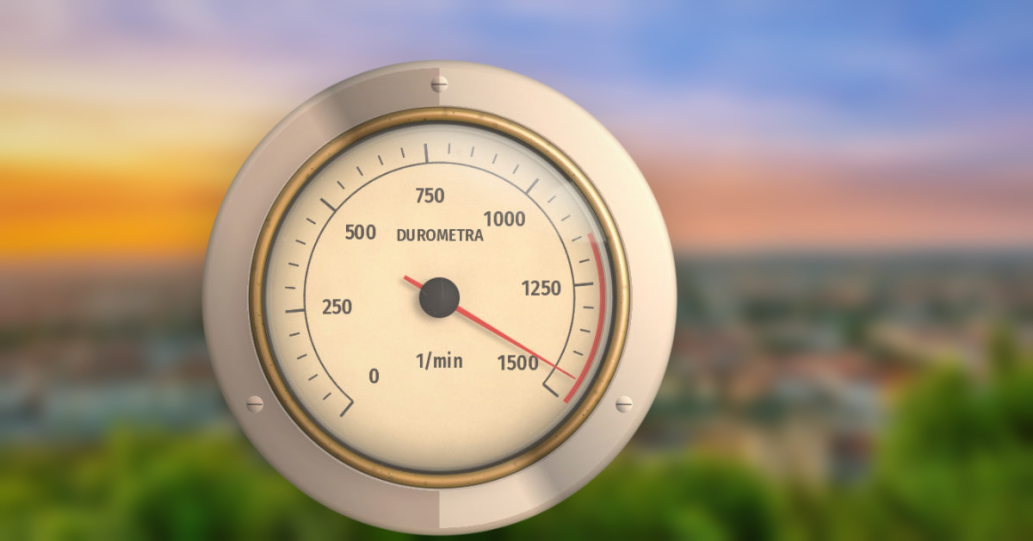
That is value=1450 unit=rpm
